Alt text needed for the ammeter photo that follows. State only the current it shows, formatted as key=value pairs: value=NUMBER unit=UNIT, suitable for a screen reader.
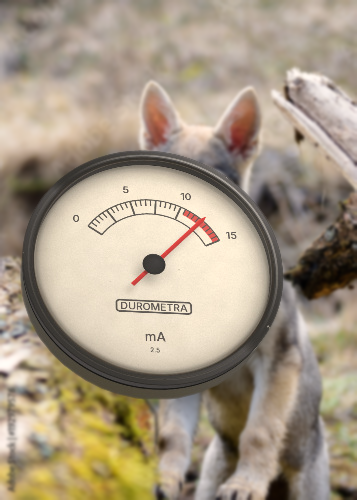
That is value=12.5 unit=mA
